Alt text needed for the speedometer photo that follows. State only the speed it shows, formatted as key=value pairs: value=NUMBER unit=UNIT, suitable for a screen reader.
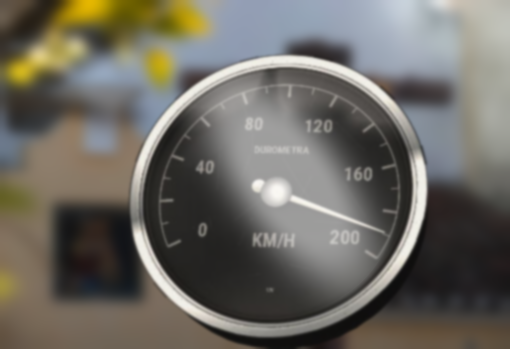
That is value=190 unit=km/h
